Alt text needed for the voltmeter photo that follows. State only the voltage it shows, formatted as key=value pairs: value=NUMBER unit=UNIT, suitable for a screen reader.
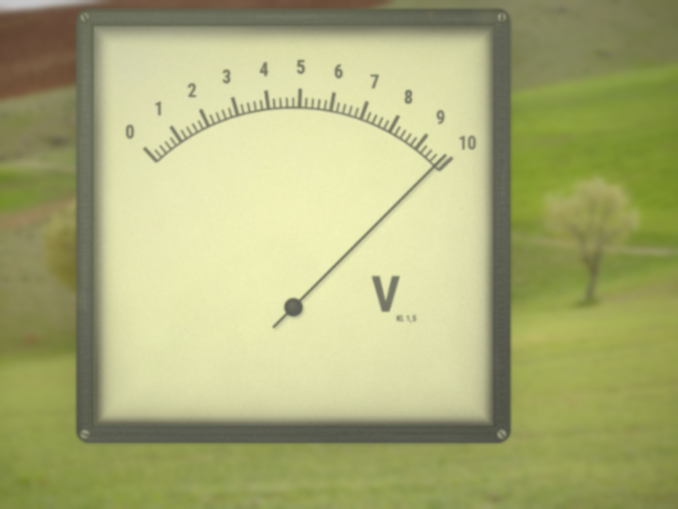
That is value=9.8 unit=V
